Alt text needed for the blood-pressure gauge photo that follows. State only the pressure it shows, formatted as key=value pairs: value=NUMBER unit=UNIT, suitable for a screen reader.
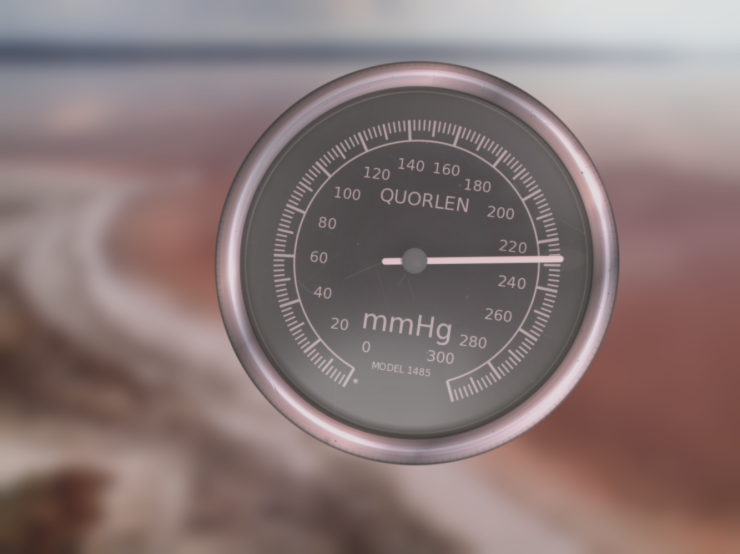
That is value=228 unit=mmHg
